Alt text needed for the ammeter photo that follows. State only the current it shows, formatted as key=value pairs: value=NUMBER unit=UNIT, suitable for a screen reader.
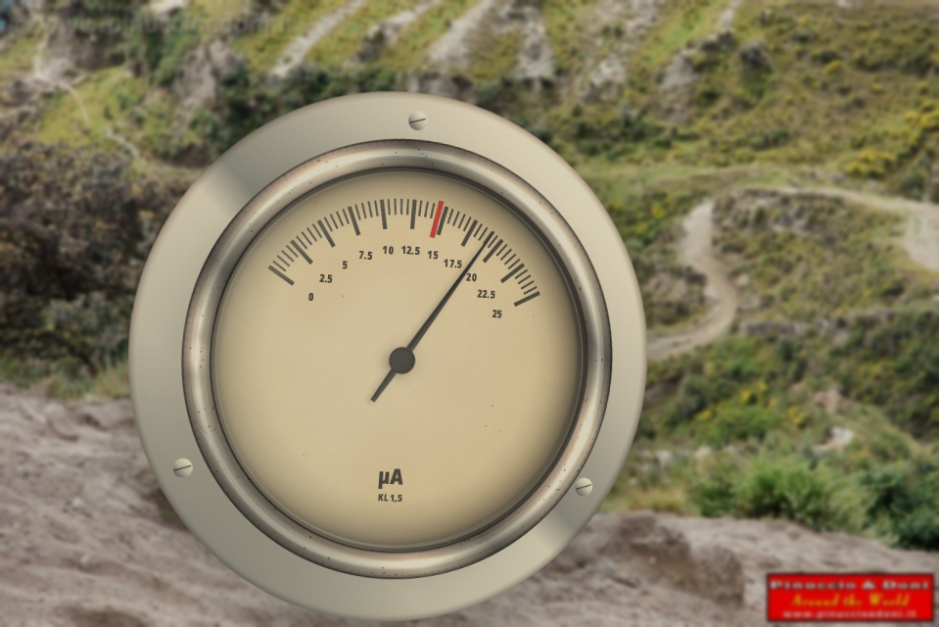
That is value=19 unit=µA
